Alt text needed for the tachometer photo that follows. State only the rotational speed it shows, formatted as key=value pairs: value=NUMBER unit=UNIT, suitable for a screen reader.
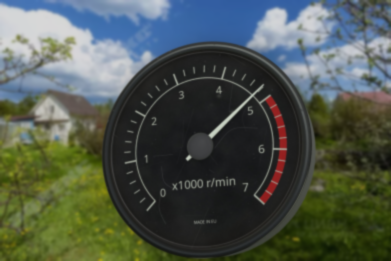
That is value=4800 unit=rpm
